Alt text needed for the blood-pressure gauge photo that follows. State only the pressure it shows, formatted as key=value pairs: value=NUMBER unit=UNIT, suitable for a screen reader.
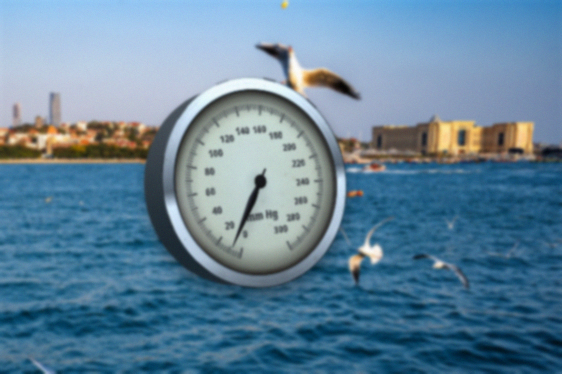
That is value=10 unit=mmHg
